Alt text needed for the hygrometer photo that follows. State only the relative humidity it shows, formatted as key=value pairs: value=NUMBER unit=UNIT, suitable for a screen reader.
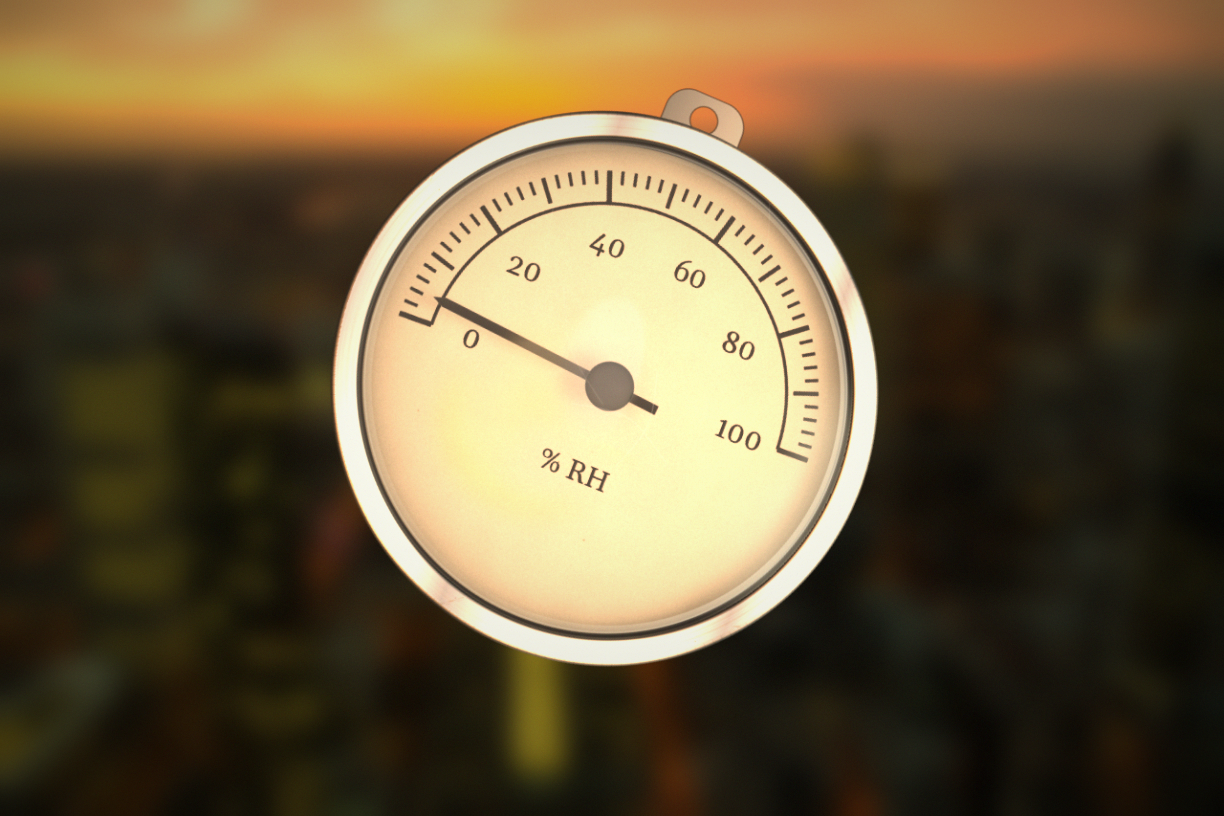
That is value=4 unit=%
